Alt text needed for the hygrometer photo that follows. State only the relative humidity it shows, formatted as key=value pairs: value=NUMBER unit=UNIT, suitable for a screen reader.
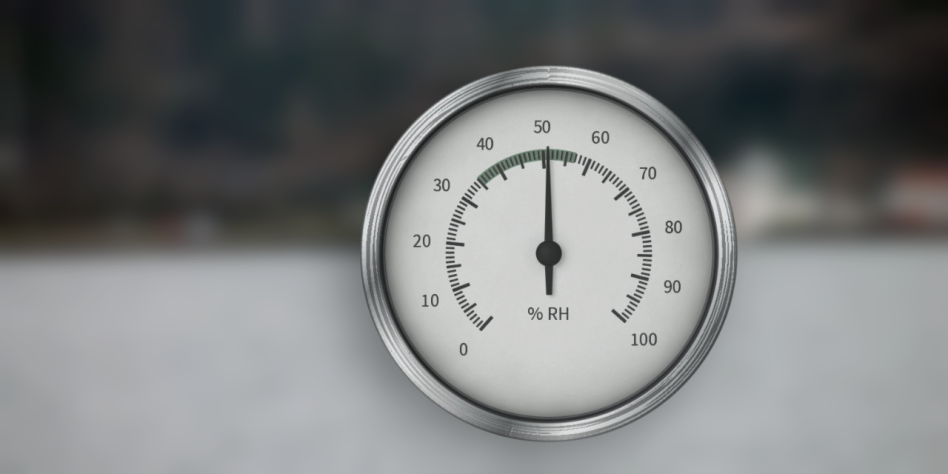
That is value=51 unit=%
